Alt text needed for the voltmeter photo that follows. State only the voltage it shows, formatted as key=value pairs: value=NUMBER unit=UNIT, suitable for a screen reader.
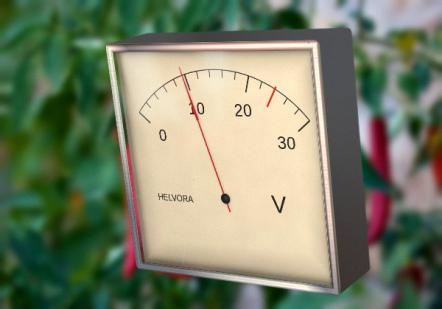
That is value=10 unit=V
